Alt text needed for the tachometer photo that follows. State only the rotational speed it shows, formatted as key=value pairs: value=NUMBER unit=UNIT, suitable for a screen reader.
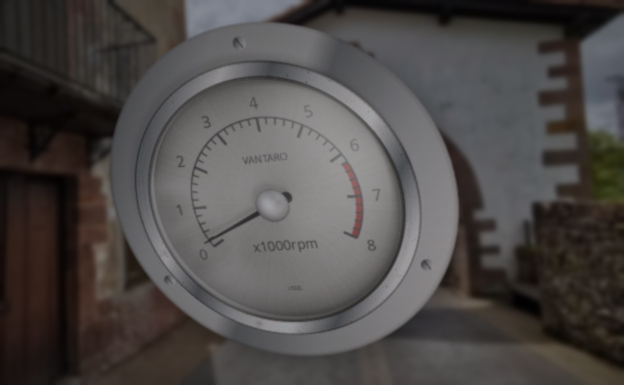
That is value=200 unit=rpm
